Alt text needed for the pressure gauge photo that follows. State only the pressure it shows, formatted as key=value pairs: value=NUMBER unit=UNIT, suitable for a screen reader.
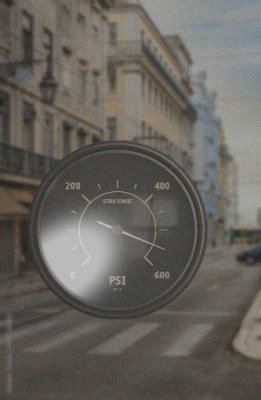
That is value=550 unit=psi
